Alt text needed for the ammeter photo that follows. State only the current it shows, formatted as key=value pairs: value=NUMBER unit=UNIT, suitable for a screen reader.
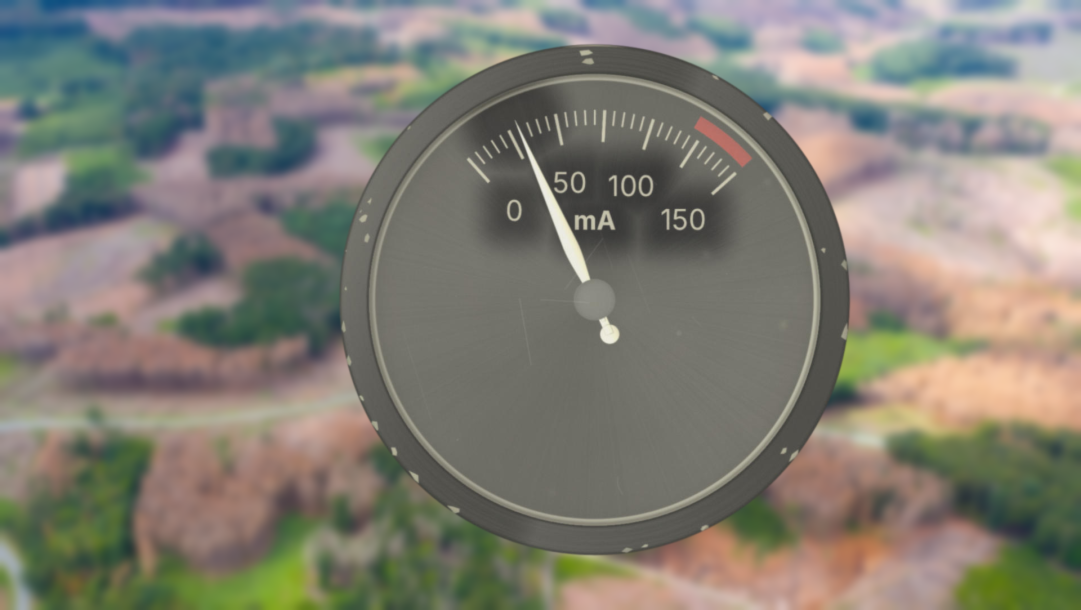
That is value=30 unit=mA
